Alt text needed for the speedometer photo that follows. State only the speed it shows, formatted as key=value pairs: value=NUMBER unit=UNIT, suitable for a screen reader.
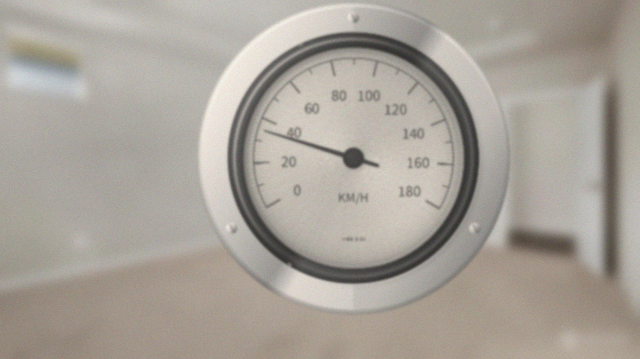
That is value=35 unit=km/h
